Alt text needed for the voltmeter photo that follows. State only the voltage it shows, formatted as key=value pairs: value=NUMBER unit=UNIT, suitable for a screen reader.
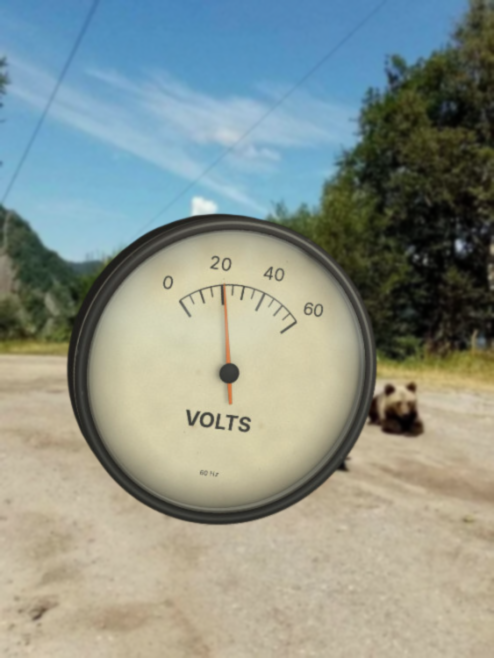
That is value=20 unit=V
